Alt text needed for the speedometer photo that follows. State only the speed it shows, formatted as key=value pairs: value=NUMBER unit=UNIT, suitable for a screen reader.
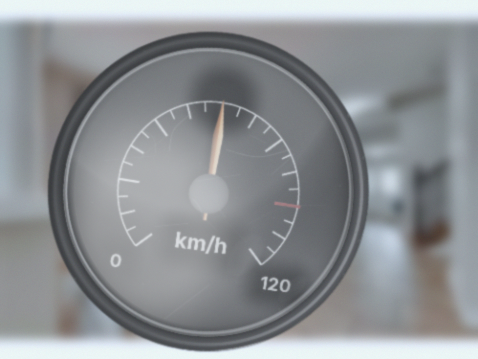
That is value=60 unit=km/h
